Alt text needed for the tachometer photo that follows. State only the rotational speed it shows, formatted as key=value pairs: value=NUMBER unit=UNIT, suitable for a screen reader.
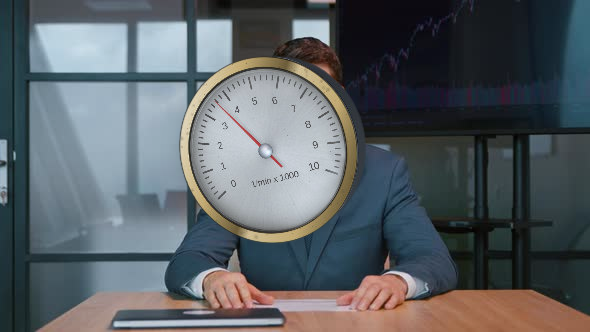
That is value=3600 unit=rpm
